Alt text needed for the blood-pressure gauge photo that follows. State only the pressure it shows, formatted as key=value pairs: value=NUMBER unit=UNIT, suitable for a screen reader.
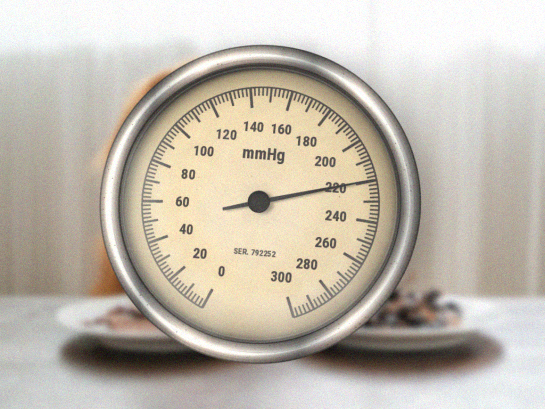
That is value=220 unit=mmHg
